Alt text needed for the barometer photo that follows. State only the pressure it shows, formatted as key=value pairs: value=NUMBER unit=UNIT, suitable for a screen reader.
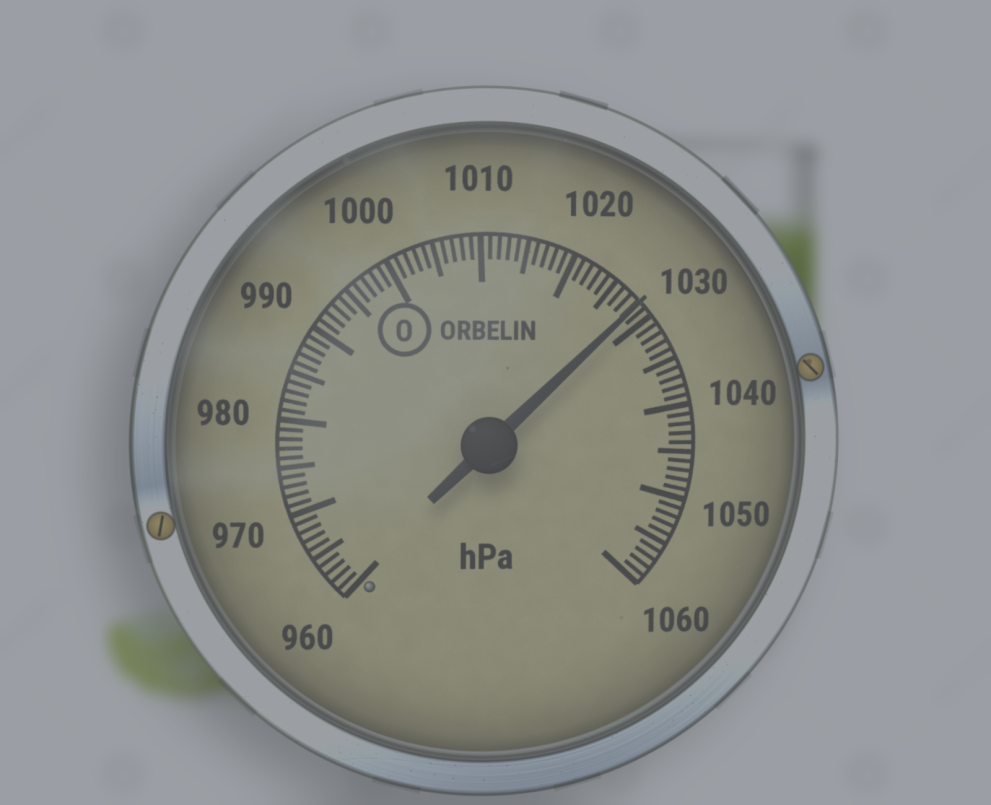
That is value=1028 unit=hPa
